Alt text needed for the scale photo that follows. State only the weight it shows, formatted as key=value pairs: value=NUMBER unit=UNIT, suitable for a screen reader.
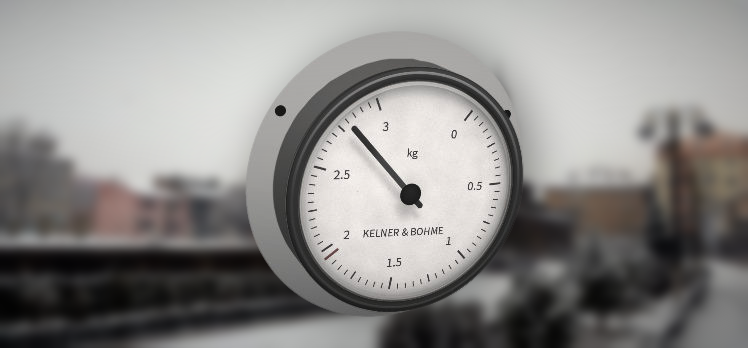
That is value=2.8 unit=kg
